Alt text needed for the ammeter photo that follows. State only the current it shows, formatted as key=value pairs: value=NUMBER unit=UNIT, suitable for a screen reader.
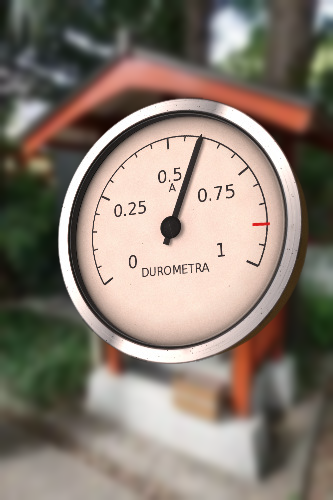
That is value=0.6 unit=A
